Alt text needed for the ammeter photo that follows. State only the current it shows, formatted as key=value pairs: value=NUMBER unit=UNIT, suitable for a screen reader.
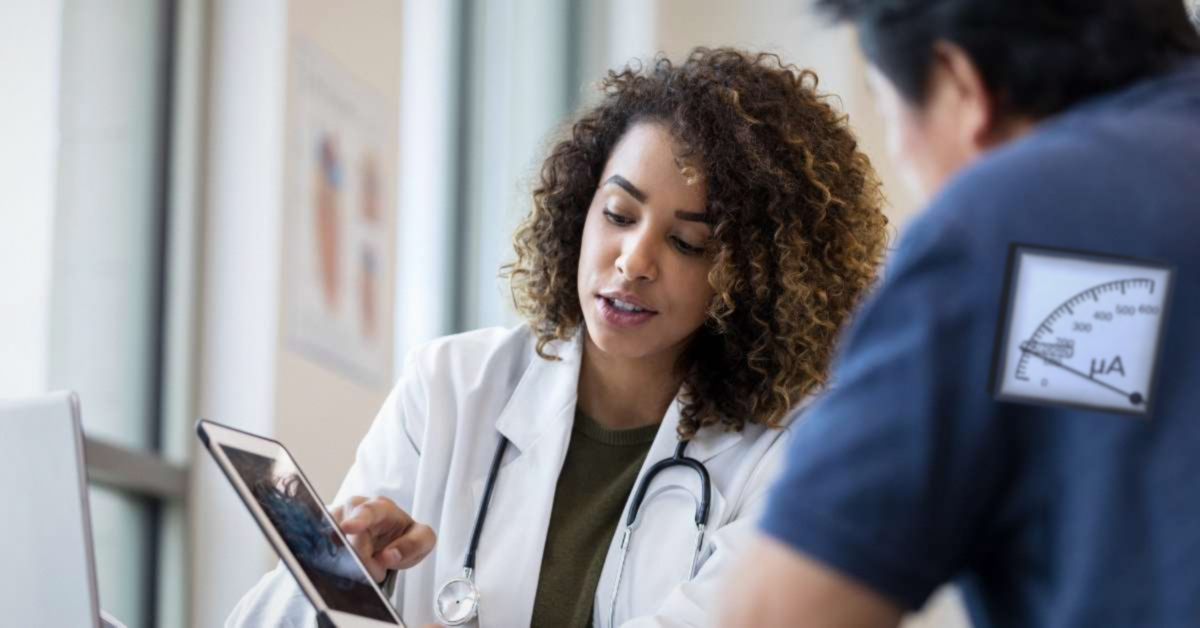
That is value=100 unit=µA
